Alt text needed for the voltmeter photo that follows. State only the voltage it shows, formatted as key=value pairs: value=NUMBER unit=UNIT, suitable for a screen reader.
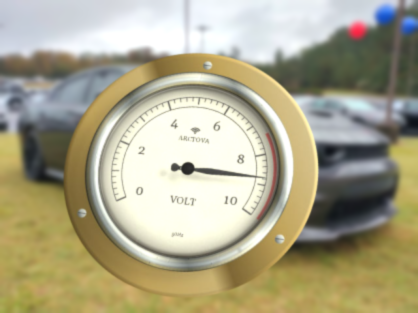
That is value=8.8 unit=V
